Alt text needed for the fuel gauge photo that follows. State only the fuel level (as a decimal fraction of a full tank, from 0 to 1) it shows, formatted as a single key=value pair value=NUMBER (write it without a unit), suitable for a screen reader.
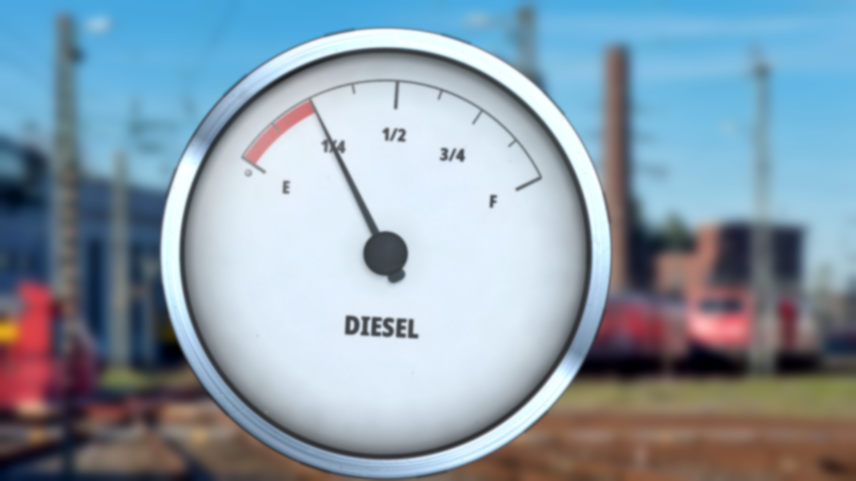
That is value=0.25
